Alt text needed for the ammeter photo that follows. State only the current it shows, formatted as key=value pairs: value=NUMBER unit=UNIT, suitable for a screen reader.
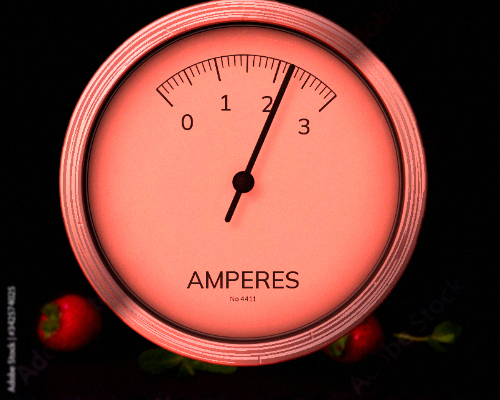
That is value=2.2 unit=A
